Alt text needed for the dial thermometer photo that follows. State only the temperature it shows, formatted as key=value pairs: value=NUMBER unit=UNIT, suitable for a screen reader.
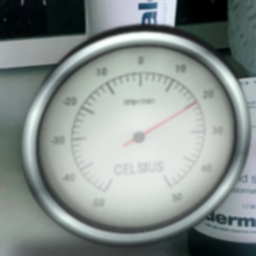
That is value=20 unit=°C
